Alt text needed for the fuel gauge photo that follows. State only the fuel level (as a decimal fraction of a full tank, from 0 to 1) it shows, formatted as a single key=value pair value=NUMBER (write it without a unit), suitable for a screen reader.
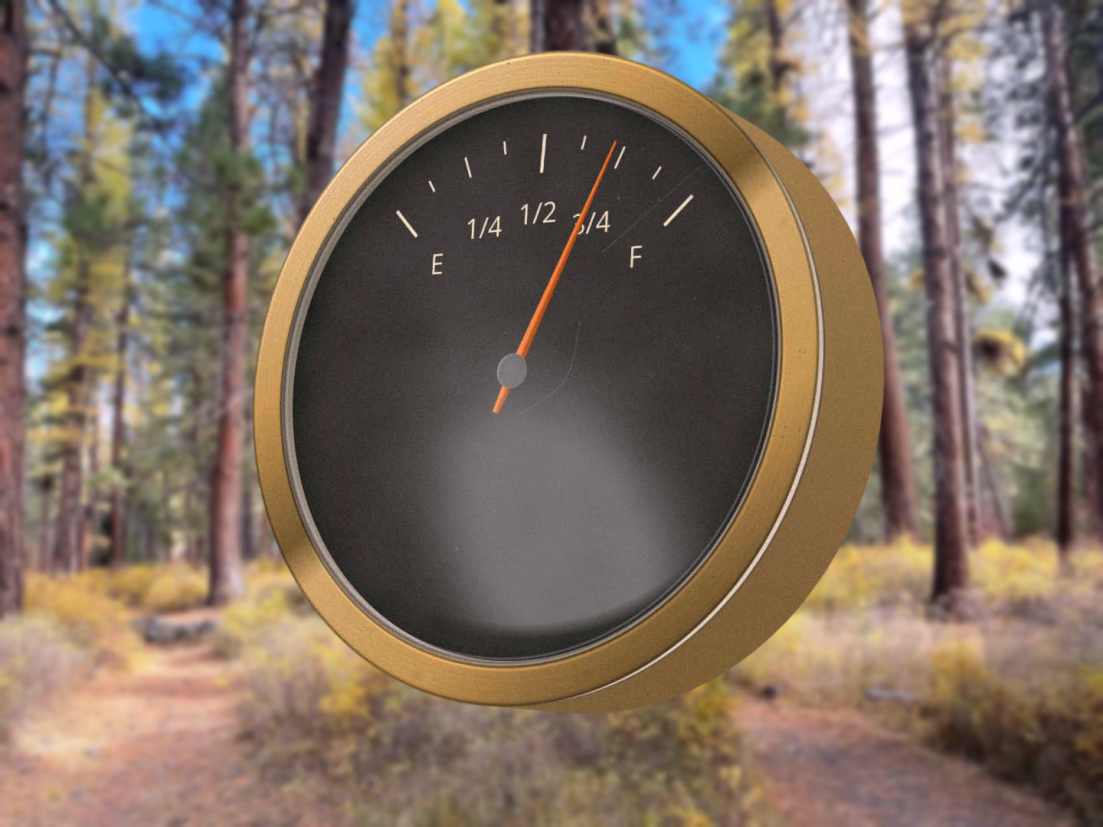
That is value=0.75
